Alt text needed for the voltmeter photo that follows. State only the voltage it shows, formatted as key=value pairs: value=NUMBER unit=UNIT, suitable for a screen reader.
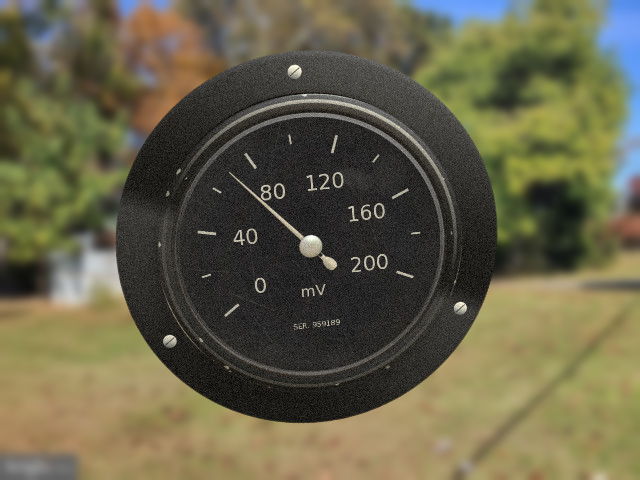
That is value=70 unit=mV
